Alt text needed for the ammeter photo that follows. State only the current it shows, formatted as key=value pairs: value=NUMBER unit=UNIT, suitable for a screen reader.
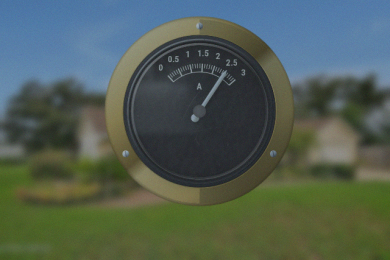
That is value=2.5 unit=A
